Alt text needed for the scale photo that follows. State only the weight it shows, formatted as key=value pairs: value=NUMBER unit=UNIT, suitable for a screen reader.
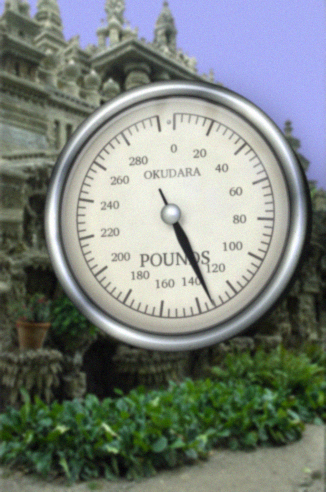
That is value=132 unit=lb
